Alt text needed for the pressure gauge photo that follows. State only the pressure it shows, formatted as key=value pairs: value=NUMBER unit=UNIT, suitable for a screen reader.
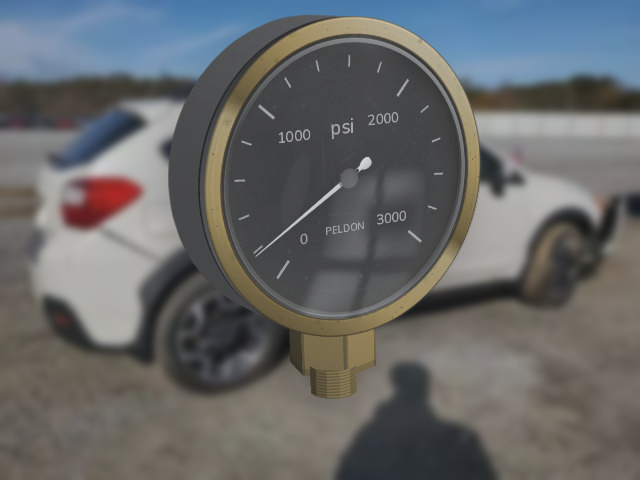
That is value=200 unit=psi
